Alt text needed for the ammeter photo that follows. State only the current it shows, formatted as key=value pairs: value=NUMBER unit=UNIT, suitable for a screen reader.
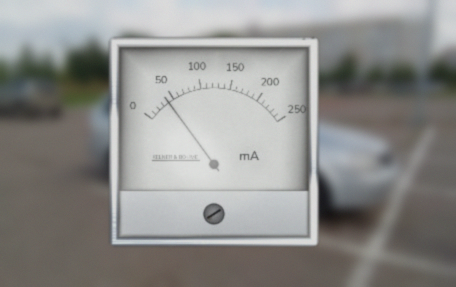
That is value=40 unit=mA
